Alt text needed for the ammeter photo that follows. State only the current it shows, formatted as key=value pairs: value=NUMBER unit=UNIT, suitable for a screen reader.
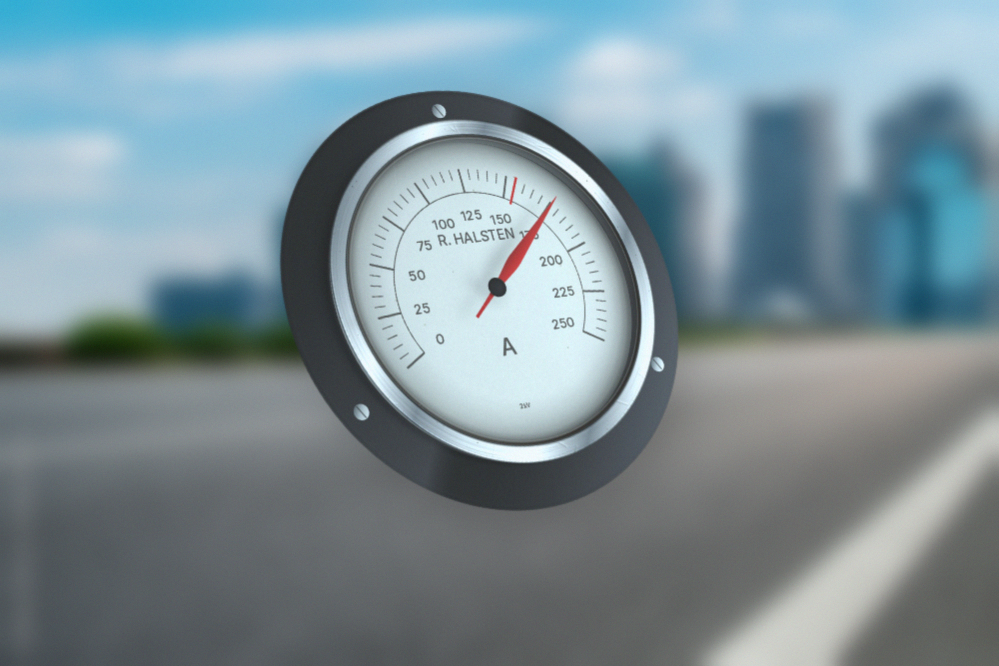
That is value=175 unit=A
